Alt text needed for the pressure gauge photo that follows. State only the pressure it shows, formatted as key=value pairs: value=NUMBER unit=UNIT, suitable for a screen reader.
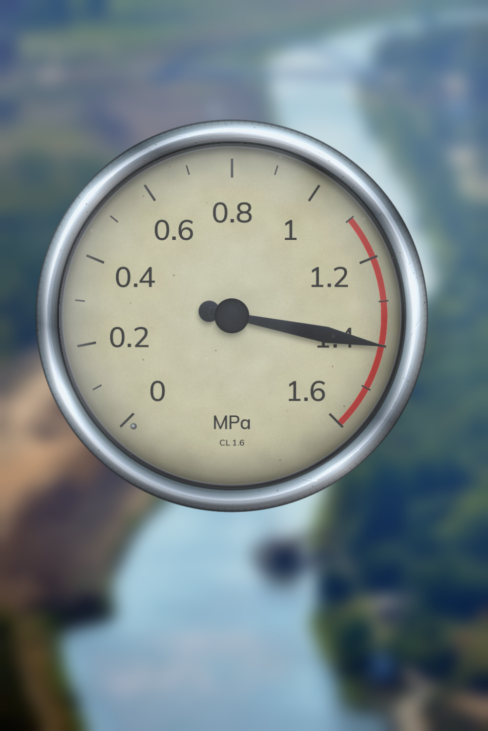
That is value=1.4 unit=MPa
